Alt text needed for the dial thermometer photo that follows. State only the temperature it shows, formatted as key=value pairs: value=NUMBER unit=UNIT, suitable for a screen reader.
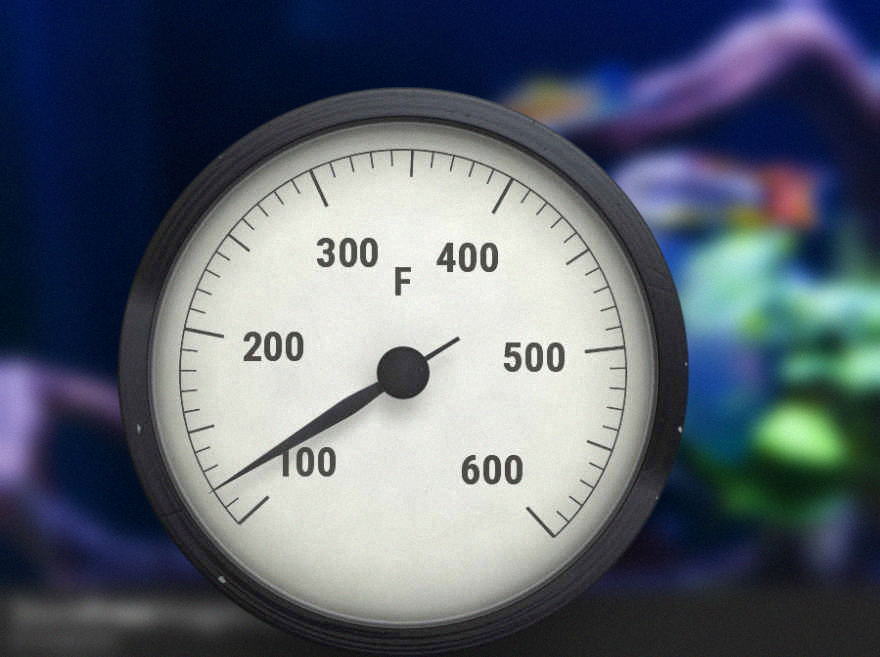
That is value=120 unit=°F
